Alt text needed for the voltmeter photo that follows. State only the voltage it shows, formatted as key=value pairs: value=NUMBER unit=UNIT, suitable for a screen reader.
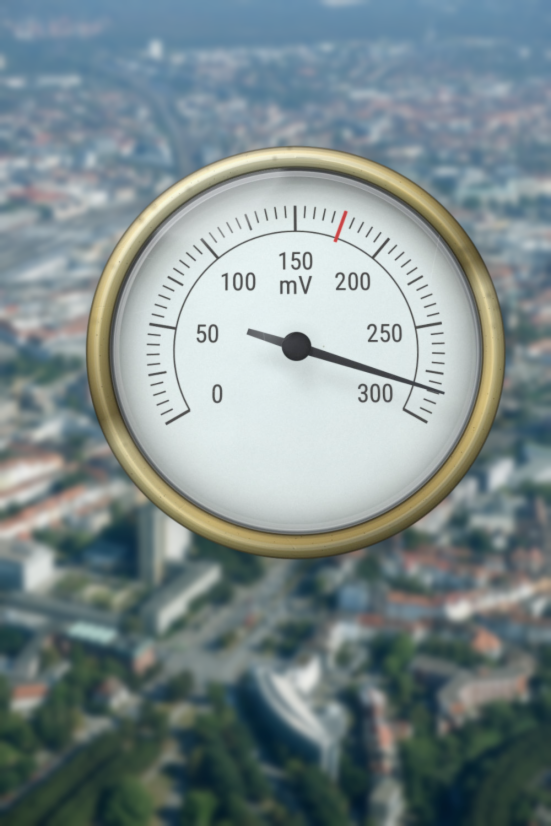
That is value=285 unit=mV
